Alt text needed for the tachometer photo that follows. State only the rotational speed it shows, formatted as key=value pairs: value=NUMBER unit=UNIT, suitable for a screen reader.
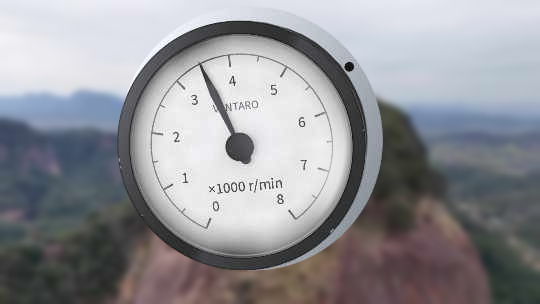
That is value=3500 unit=rpm
